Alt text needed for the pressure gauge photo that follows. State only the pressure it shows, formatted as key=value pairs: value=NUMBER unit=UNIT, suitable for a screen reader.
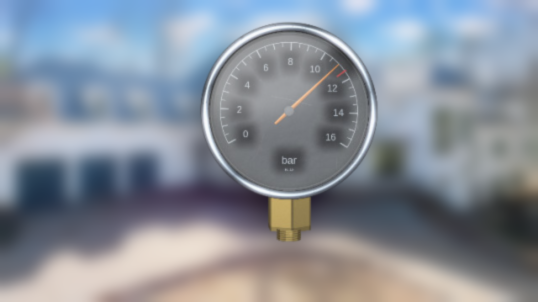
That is value=11 unit=bar
